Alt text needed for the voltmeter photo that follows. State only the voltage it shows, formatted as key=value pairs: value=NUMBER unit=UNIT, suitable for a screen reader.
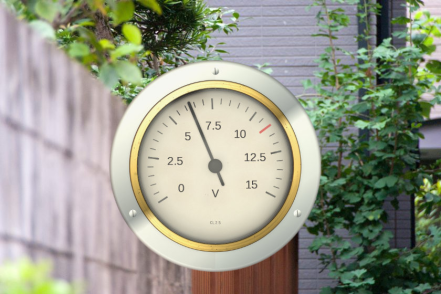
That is value=6.25 unit=V
